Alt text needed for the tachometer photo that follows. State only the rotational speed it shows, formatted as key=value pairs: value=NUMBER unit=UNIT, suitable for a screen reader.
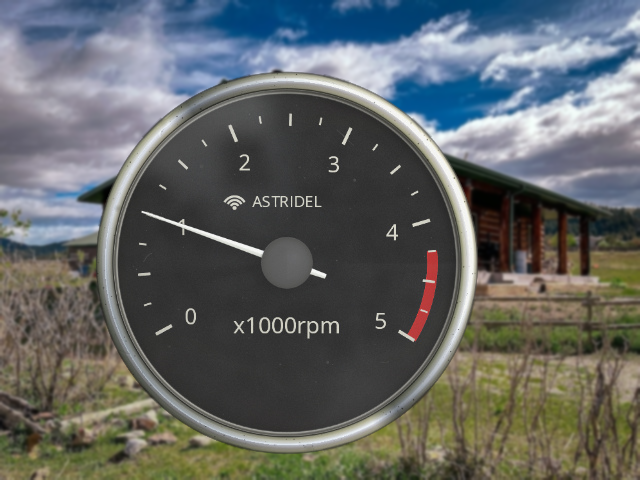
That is value=1000 unit=rpm
